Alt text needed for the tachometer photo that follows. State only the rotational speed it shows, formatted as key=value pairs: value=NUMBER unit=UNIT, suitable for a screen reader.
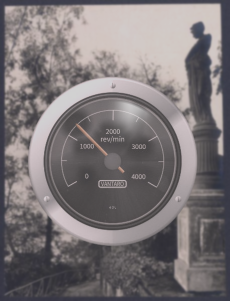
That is value=1250 unit=rpm
